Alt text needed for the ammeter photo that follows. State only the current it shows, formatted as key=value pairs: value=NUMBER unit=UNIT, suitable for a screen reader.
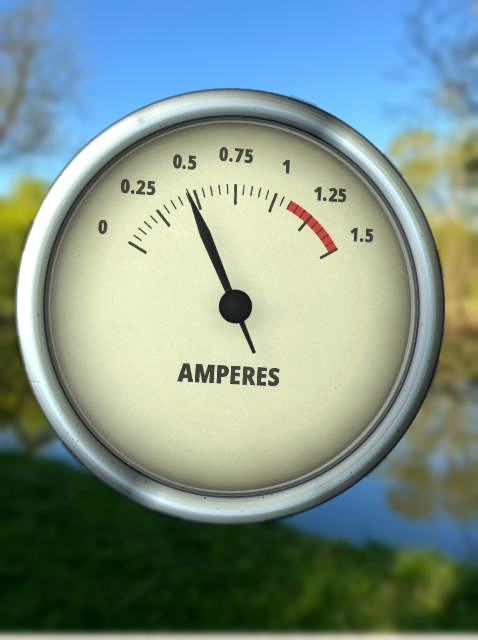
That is value=0.45 unit=A
